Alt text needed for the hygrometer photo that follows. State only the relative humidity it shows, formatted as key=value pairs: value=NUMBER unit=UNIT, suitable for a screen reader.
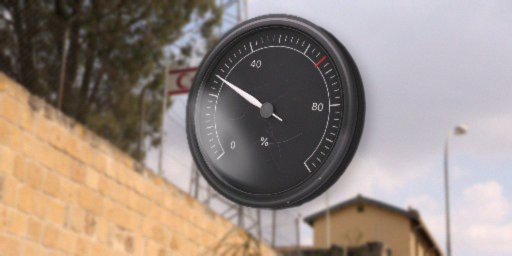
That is value=26 unit=%
